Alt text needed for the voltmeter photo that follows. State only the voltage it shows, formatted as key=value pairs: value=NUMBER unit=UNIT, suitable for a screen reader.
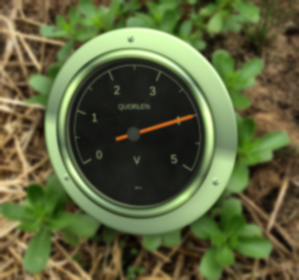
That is value=4 unit=V
